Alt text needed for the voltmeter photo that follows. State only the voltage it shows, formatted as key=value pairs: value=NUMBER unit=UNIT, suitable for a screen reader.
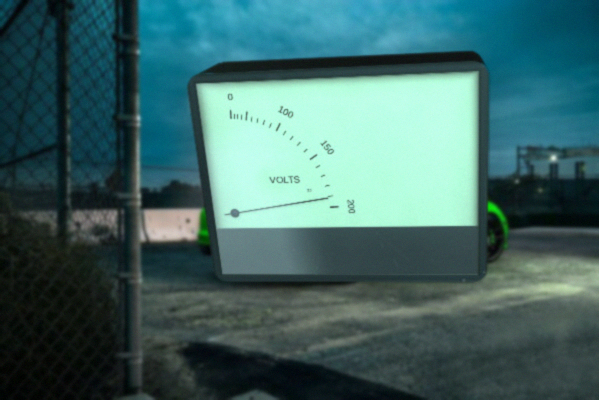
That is value=190 unit=V
